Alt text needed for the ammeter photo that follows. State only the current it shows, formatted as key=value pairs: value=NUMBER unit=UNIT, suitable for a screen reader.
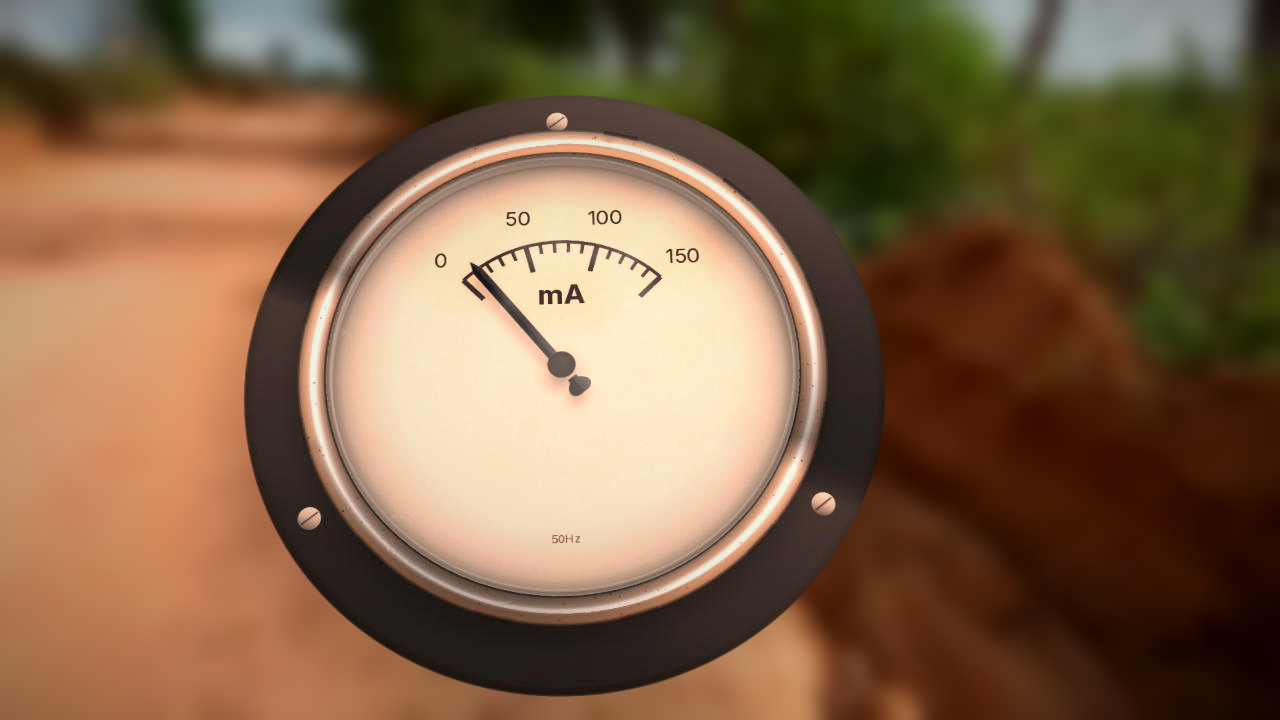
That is value=10 unit=mA
